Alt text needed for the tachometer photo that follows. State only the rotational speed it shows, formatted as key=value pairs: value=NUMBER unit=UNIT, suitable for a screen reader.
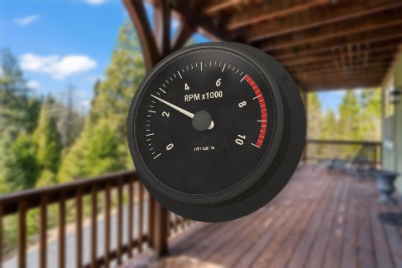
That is value=2600 unit=rpm
